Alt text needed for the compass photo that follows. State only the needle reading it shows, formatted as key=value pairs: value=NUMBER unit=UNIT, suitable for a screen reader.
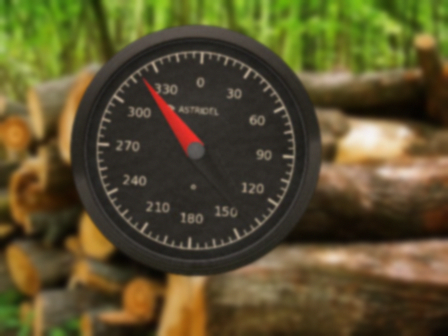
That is value=320 unit=°
